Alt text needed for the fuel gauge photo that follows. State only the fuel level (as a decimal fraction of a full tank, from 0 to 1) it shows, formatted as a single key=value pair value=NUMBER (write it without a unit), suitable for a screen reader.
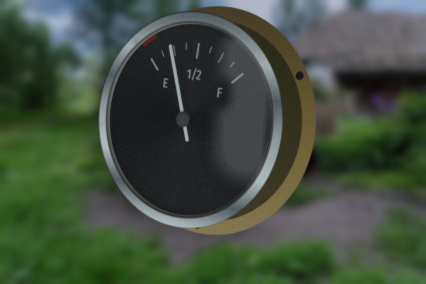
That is value=0.25
